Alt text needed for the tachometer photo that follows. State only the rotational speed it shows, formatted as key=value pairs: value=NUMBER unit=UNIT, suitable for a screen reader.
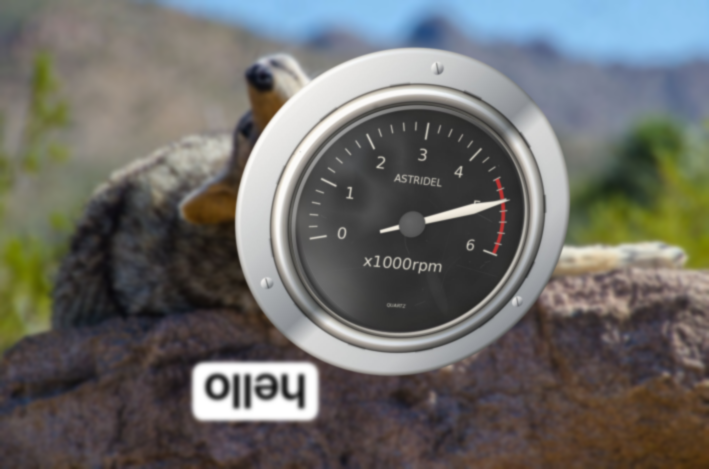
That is value=5000 unit=rpm
